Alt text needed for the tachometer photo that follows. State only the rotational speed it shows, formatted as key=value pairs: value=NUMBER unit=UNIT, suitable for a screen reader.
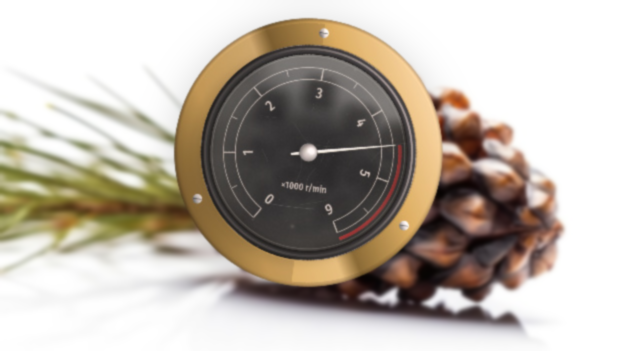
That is value=4500 unit=rpm
